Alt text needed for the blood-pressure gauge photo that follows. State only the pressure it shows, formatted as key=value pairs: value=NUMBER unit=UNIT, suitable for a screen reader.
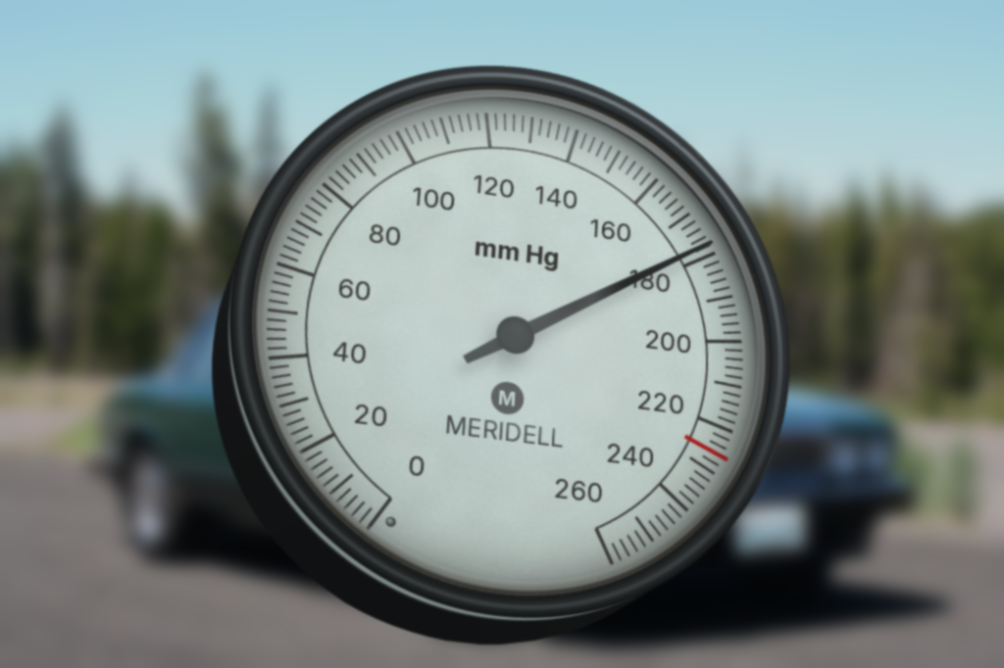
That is value=178 unit=mmHg
